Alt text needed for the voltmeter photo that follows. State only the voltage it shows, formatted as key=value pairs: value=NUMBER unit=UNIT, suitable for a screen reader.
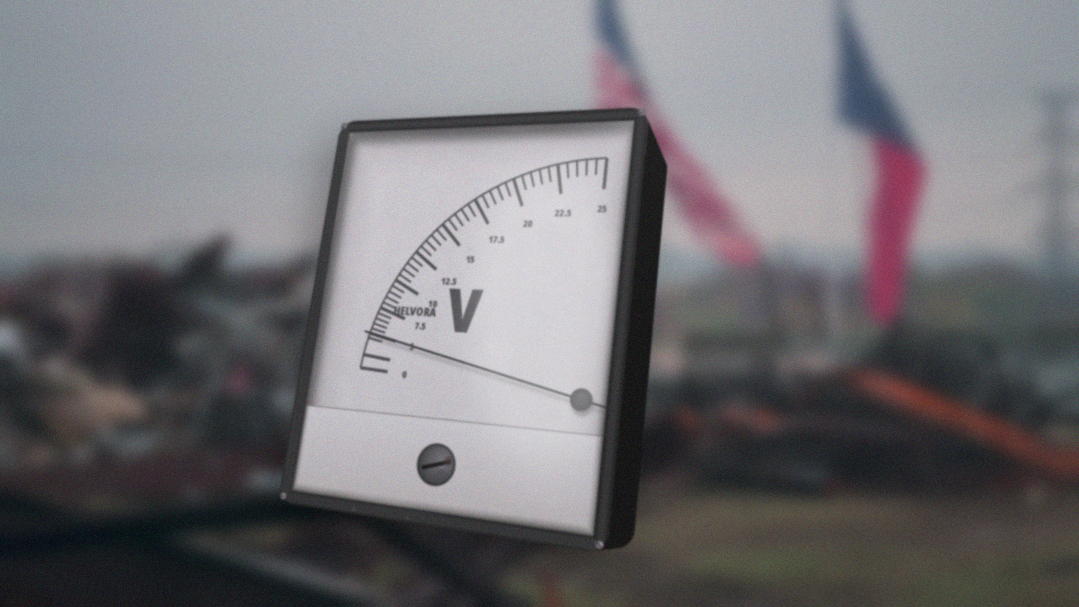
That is value=5 unit=V
